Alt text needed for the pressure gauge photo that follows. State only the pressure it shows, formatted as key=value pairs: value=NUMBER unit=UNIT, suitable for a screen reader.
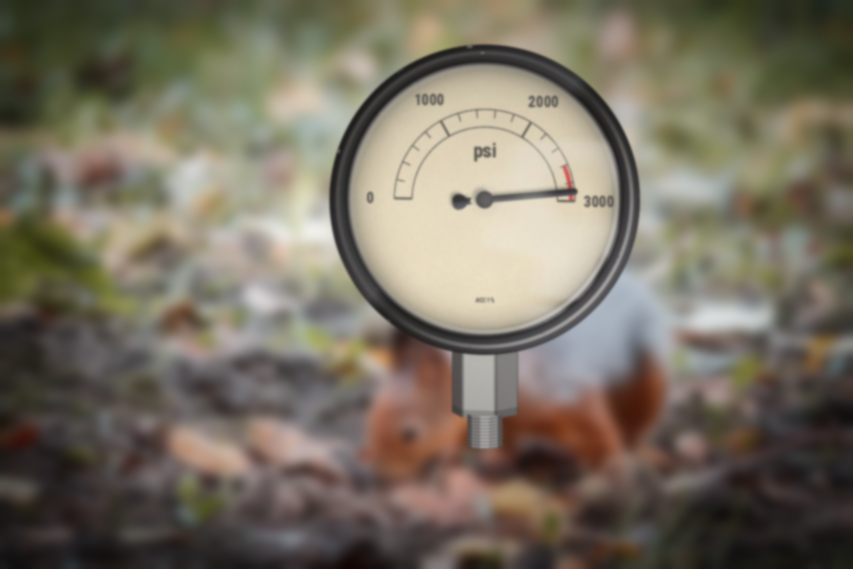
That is value=2900 unit=psi
